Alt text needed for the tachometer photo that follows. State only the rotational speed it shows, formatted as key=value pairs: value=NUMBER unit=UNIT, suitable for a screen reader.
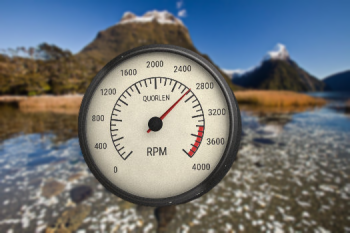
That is value=2700 unit=rpm
